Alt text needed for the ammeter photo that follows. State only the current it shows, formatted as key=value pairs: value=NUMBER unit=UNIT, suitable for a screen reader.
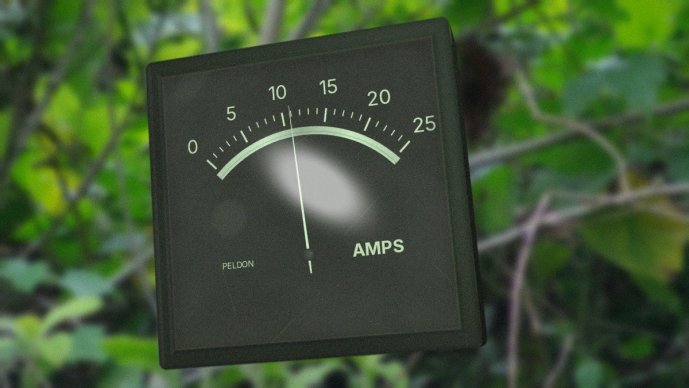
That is value=11 unit=A
